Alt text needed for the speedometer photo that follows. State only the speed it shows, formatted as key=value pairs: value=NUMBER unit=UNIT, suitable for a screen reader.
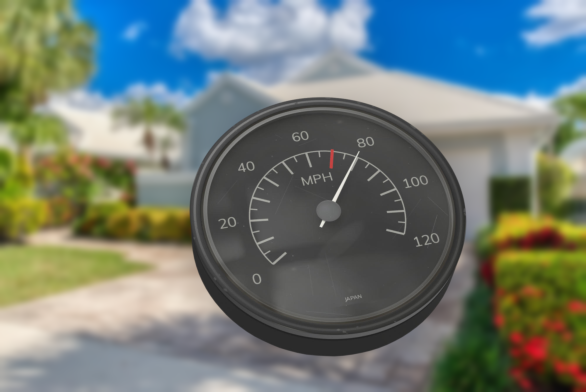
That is value=80 unit=mph
